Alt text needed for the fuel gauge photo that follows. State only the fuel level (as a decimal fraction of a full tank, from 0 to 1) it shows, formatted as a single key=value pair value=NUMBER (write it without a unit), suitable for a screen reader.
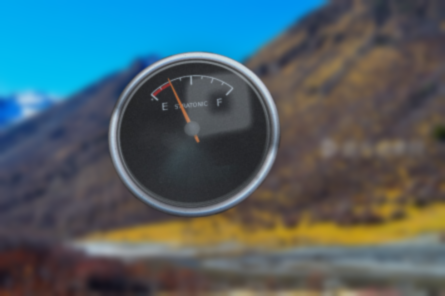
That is value=0.25
